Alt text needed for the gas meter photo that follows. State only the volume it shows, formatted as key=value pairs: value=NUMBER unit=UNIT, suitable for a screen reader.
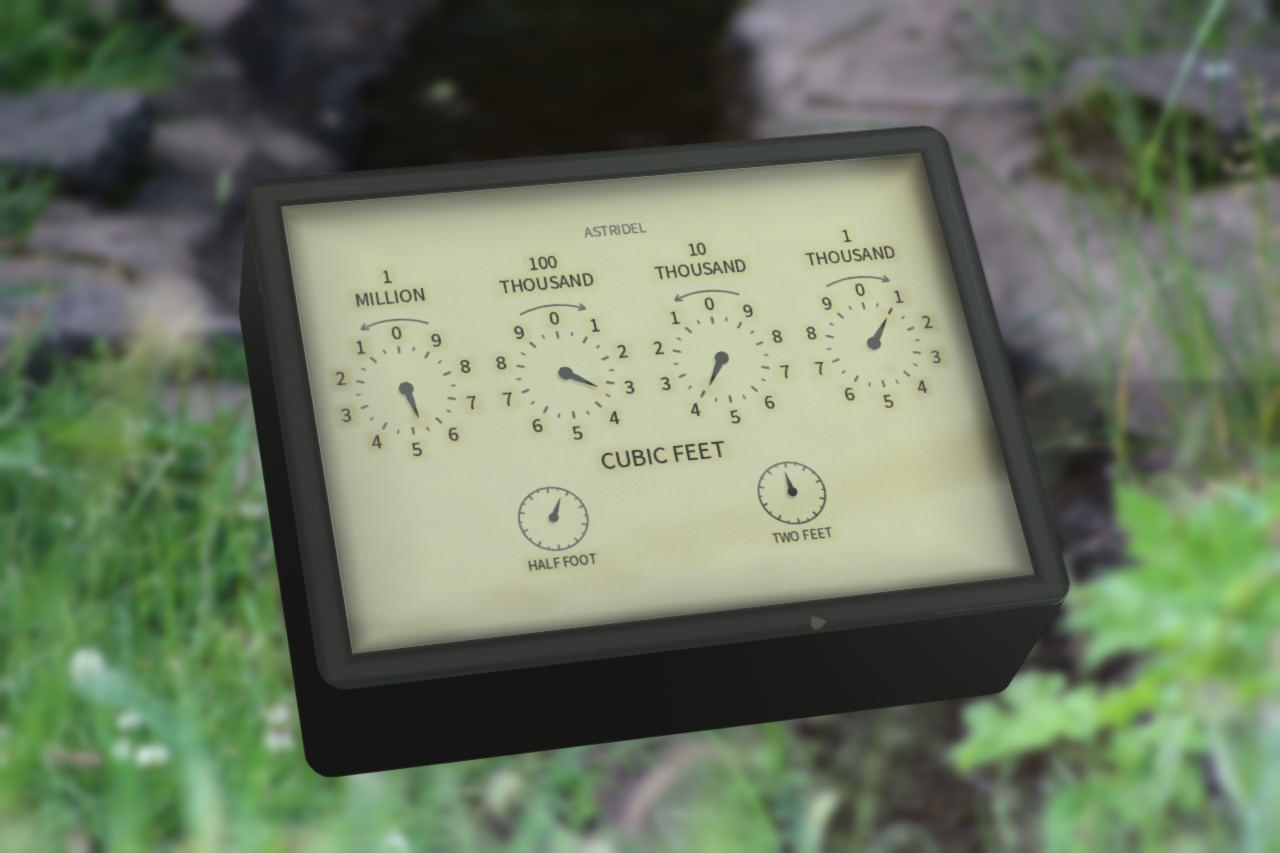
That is value=534100 unit=ft³
